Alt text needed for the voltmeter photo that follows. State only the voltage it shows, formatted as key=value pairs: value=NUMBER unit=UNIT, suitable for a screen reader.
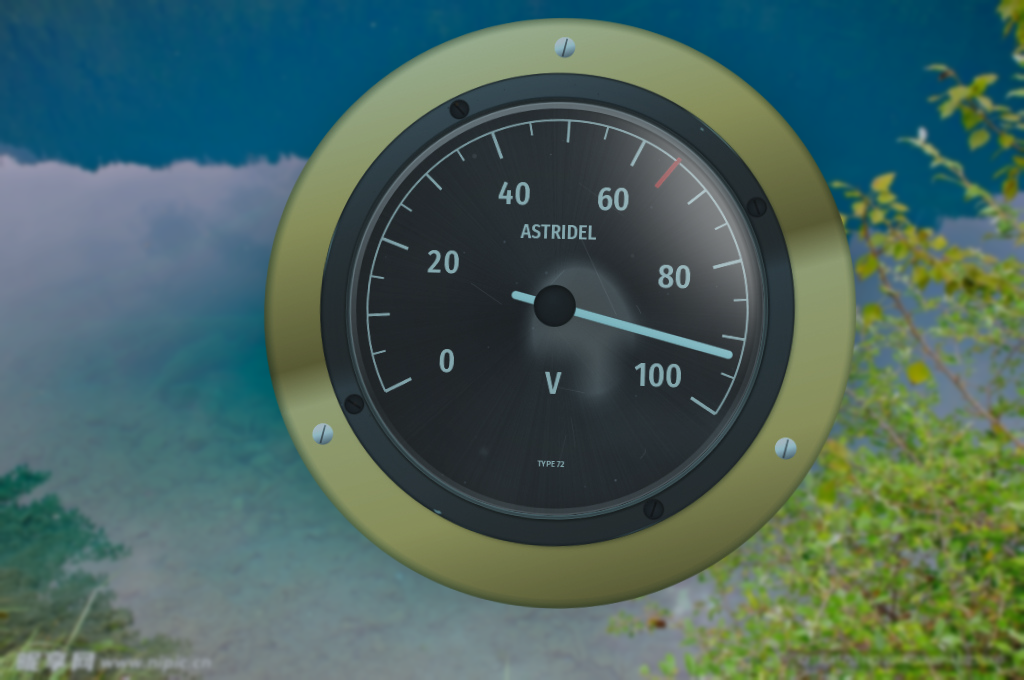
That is value=92.5 unit=V
